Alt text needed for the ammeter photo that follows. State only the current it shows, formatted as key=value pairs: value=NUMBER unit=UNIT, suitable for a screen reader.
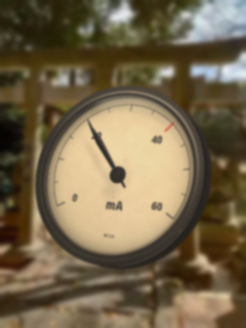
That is value=20 unit=mA
